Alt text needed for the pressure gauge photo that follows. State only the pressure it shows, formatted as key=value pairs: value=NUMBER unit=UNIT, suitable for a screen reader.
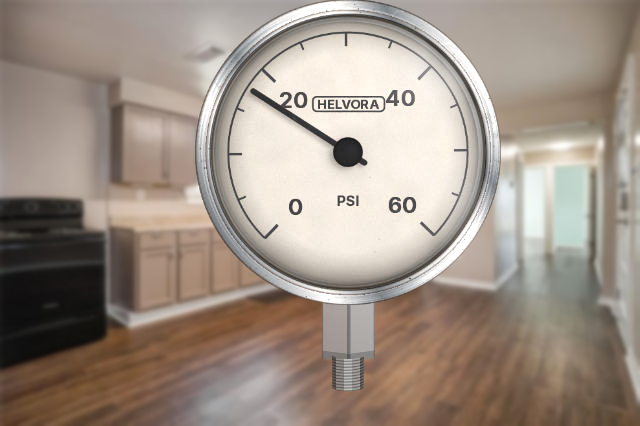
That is value=17.5 unit=psi
